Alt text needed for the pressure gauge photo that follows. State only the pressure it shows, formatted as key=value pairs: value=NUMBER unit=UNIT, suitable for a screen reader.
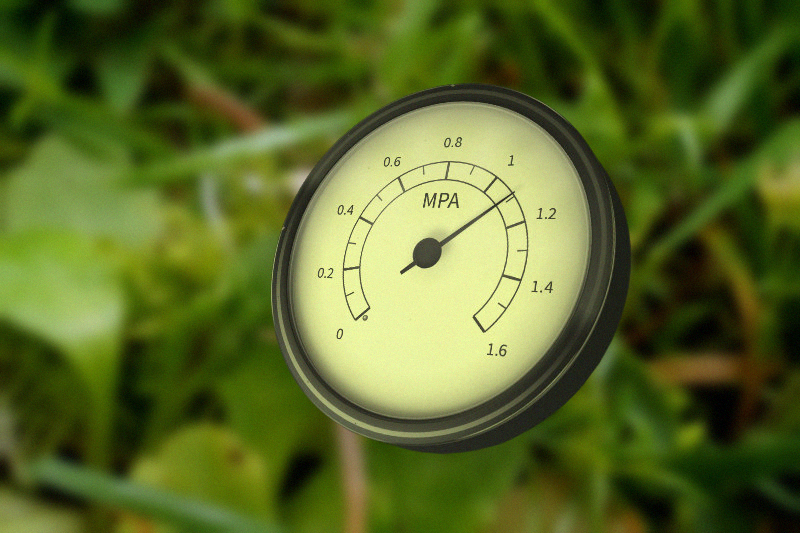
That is value=1.1 unit=MPa
